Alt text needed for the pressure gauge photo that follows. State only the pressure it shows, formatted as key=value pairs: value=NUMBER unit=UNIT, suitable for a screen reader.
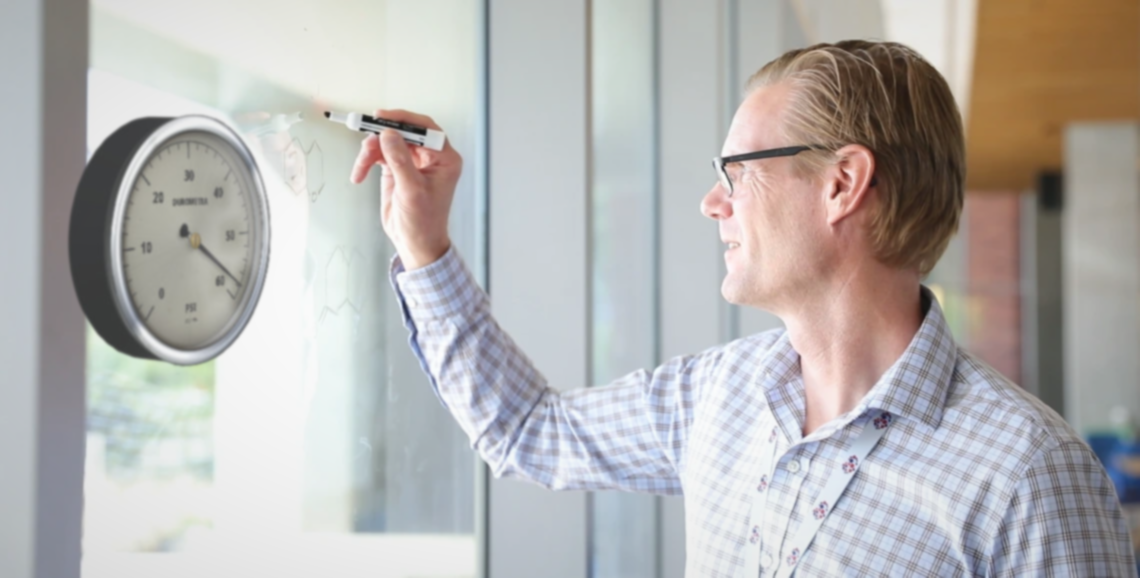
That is value=58 unit=psi
